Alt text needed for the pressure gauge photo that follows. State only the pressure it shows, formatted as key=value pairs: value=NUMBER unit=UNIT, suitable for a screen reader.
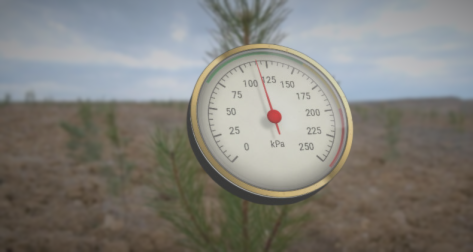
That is value=115 unit=kPa
